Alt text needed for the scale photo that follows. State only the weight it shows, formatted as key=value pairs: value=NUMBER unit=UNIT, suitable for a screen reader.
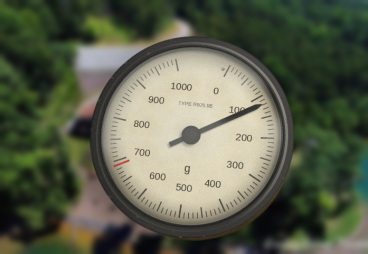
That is value=120 unit=g
